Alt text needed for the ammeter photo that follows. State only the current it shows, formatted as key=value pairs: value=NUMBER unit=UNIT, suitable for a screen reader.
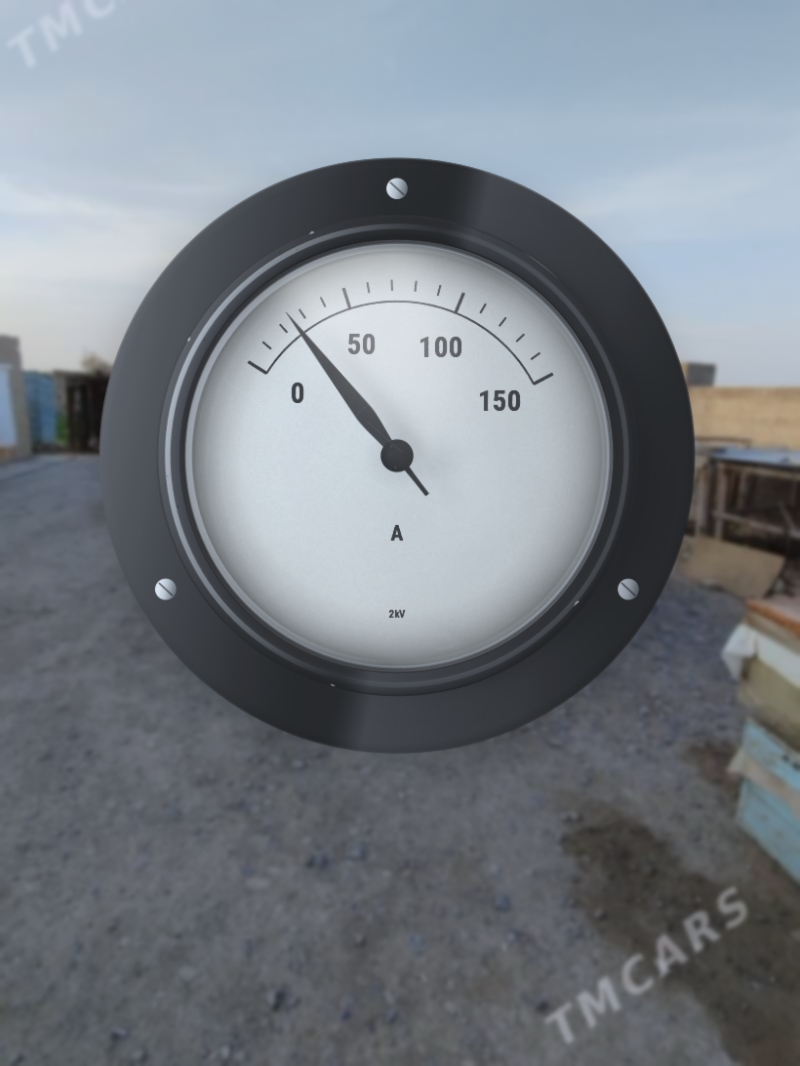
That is value=25 unit=A
